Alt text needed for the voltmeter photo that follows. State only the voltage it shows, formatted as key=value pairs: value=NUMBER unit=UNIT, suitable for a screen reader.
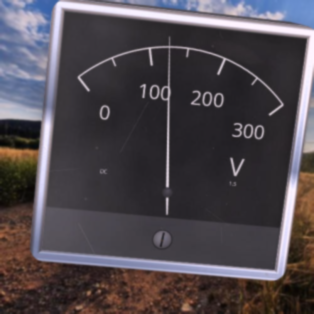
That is value=125 unit=V
